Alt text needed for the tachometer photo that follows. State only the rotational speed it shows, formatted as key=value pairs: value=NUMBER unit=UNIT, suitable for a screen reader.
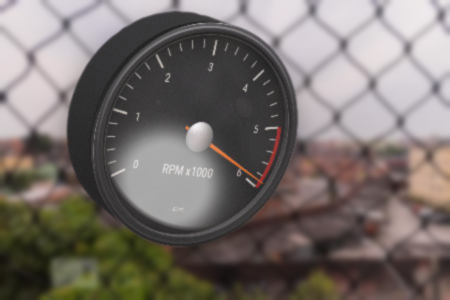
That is value=5900 unit=rpm
